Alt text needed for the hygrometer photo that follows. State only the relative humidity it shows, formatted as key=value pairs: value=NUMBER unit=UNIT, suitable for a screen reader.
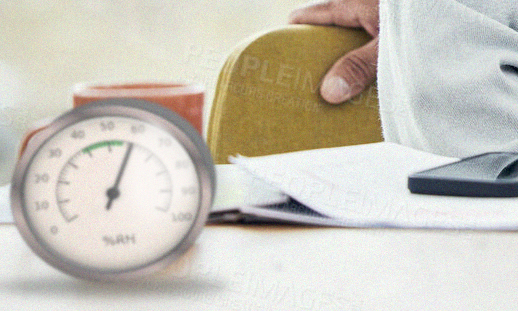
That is value=60 unit=%
